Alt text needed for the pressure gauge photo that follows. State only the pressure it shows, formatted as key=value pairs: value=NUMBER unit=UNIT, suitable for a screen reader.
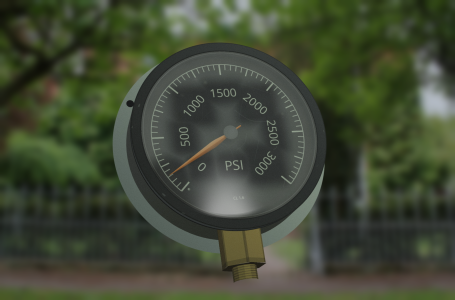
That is value=150 unit=psi
